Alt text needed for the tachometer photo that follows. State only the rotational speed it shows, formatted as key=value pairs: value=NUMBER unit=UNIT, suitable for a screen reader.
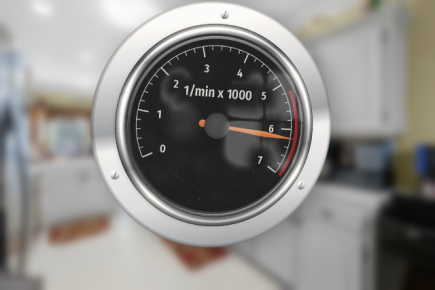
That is value=6200 unit=rpm
